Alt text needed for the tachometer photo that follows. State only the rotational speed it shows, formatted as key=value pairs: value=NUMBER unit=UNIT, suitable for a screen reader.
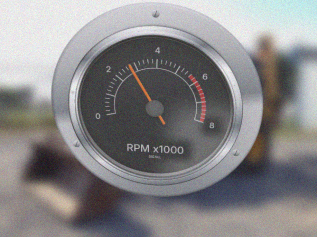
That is value=2800 unit=rpm
